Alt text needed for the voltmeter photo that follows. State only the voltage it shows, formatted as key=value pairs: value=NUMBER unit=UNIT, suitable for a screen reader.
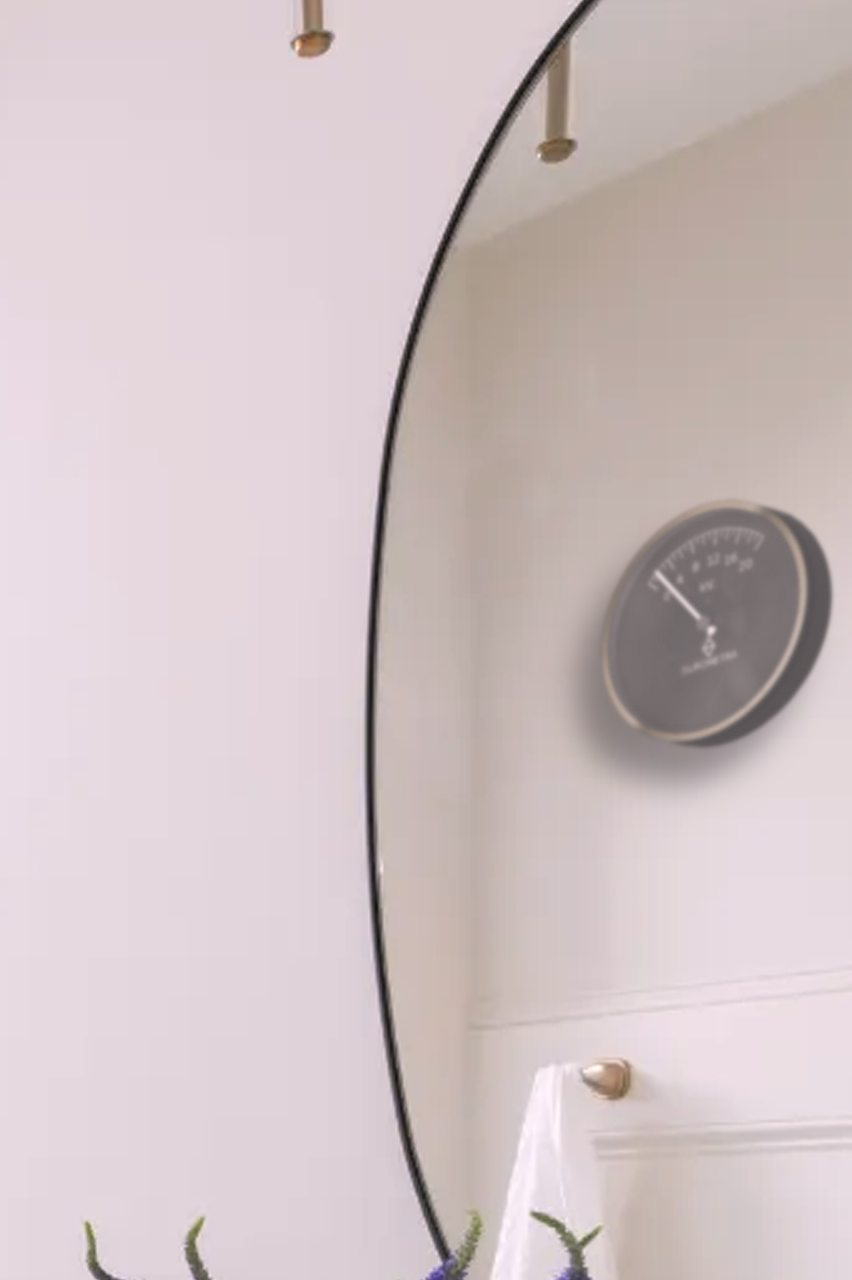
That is value=2 unit=kV
